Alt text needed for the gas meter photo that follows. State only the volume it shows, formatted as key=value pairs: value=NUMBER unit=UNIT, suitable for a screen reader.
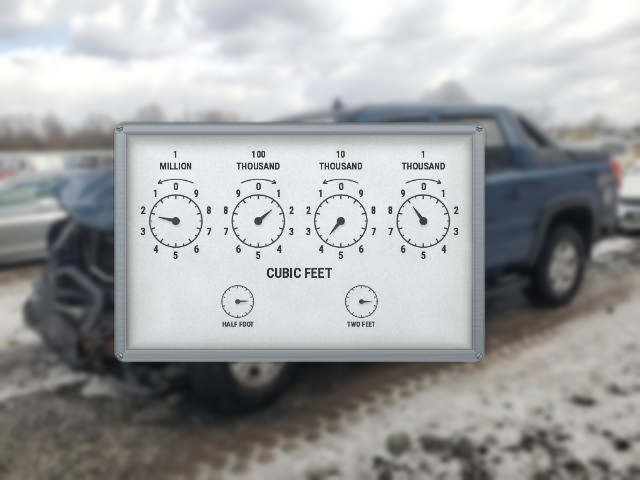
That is value=213900 unit=ft³
